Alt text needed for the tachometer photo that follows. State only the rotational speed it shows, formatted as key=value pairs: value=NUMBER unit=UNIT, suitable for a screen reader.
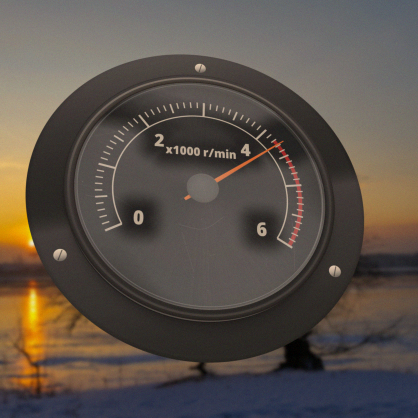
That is value=4300 unit=rpm
